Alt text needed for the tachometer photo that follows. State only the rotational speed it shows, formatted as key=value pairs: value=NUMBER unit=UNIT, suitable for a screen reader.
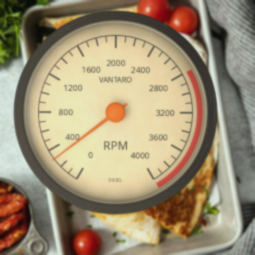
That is value=300 unit=rpm
